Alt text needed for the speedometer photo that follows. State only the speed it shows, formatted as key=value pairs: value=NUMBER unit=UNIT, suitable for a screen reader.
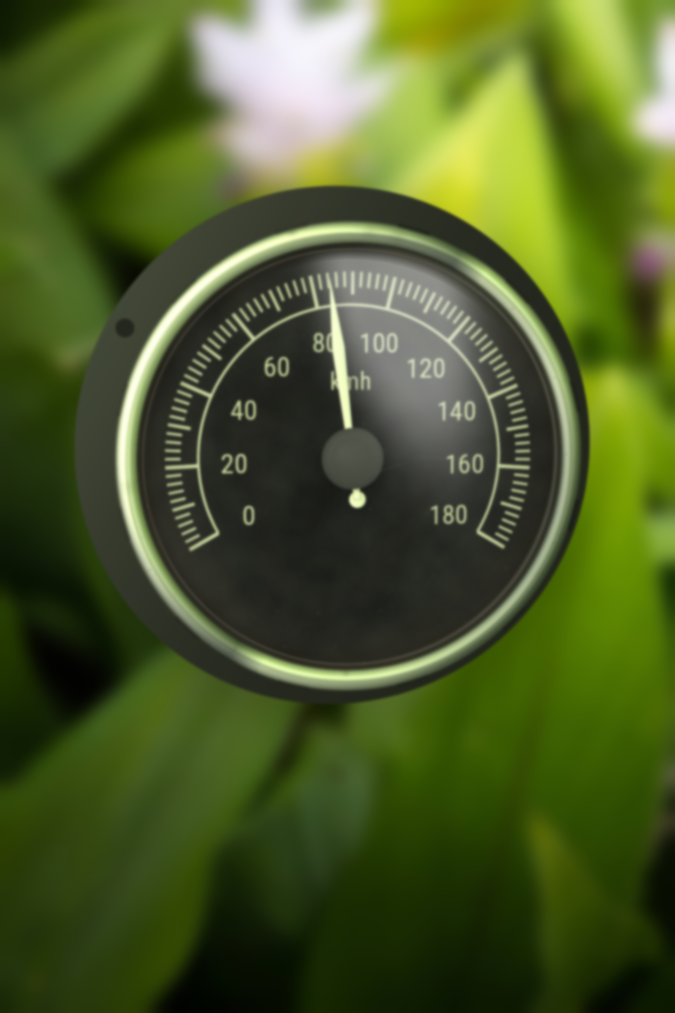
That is value=84 unit=km/h
